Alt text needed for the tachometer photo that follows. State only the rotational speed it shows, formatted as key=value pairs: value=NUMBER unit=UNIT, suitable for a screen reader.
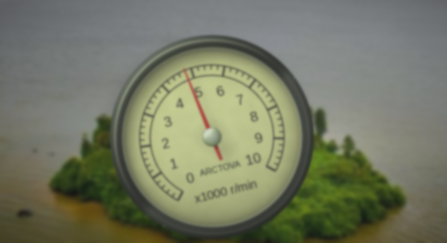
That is value=4800 unit=rpm
